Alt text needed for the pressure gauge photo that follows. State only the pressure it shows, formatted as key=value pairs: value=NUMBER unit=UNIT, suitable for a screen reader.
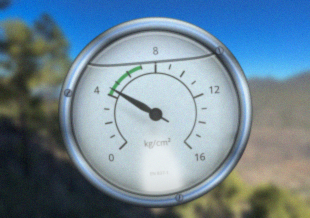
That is value=4.5 unit=kg/cm²
